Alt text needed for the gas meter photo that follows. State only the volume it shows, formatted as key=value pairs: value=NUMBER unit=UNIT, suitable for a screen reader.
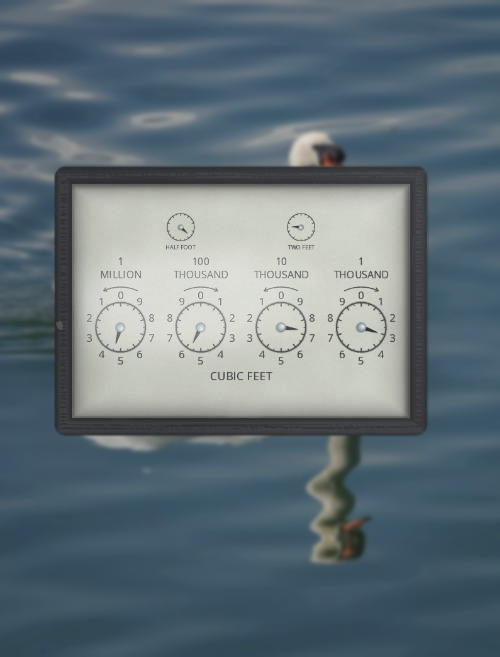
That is value=457300 unit=ft³
